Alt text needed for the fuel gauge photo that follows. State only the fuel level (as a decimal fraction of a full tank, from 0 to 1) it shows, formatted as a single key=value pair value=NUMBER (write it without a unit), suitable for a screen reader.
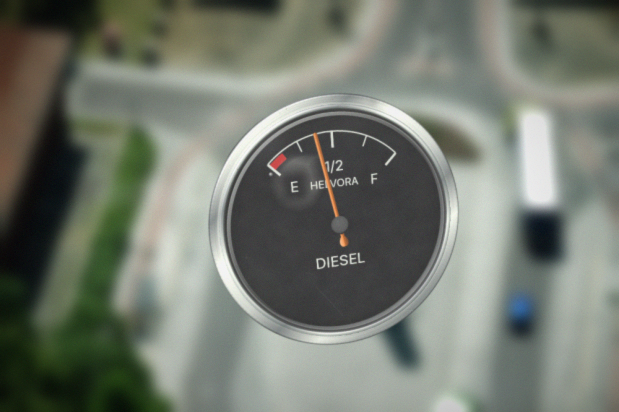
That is value=0.375
